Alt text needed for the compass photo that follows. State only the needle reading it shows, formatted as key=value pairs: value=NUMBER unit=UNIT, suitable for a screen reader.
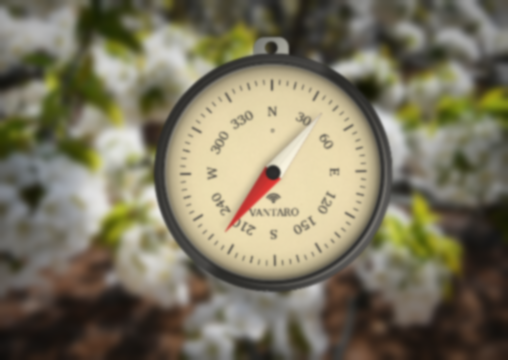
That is value=220 unit=°
